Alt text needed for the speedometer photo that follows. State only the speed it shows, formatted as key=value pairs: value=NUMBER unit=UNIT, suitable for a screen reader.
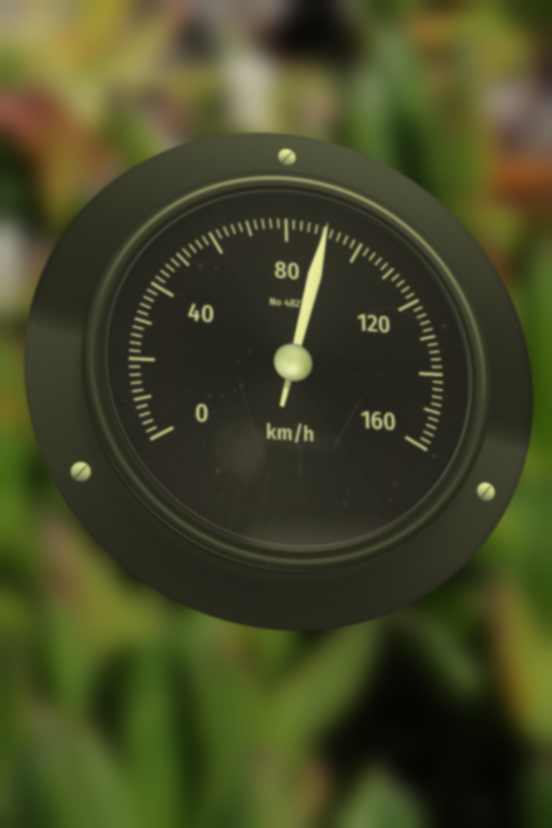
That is value=90 unit=km/h
